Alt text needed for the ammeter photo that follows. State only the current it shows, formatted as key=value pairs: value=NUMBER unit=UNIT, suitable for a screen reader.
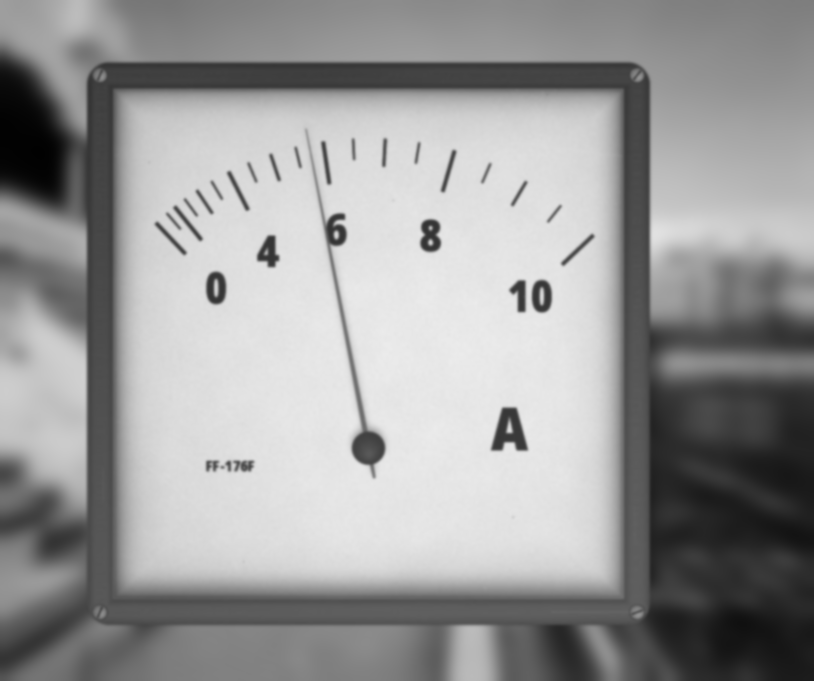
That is value=5.75 unit=A
